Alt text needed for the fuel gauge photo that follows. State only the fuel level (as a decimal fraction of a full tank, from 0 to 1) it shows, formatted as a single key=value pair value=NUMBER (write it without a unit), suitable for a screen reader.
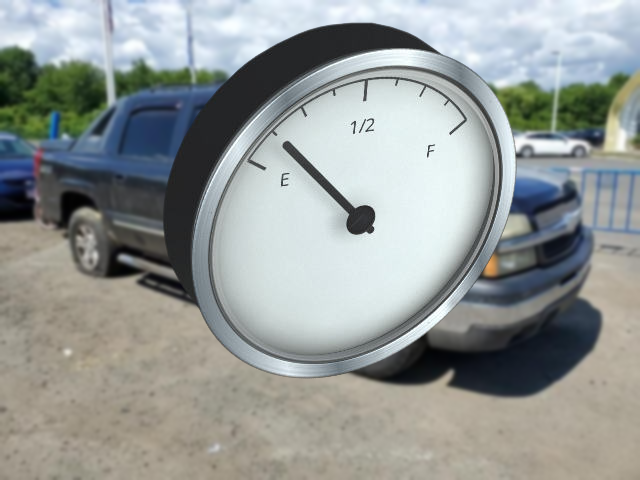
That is value=0.125
